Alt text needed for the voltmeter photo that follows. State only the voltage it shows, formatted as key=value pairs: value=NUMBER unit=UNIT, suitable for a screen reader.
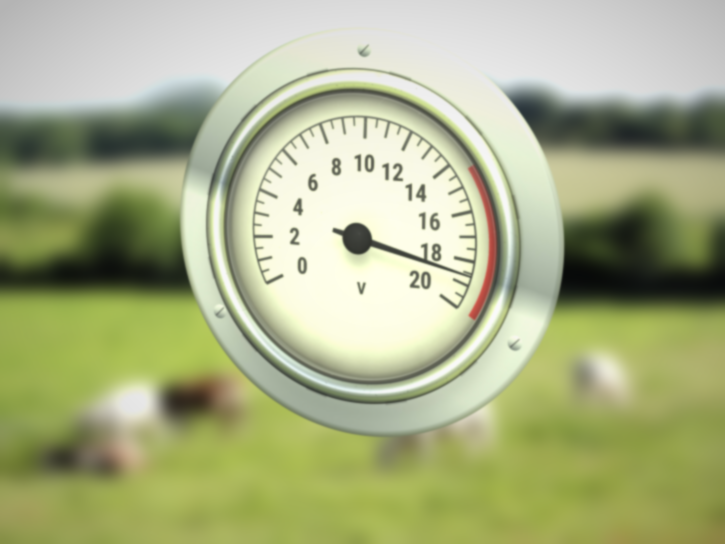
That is value=18.5 unit=V
